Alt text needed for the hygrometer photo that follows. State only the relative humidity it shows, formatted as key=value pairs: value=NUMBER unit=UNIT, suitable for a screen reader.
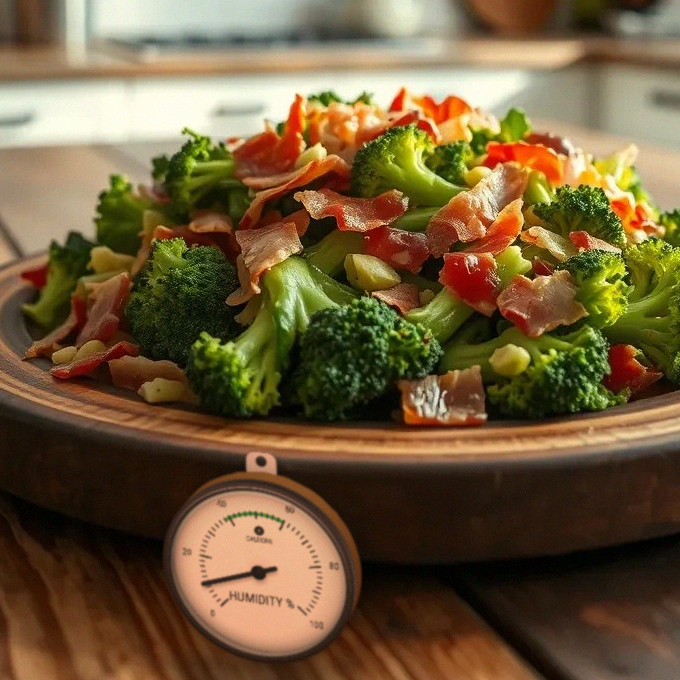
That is value=10 unit=%
